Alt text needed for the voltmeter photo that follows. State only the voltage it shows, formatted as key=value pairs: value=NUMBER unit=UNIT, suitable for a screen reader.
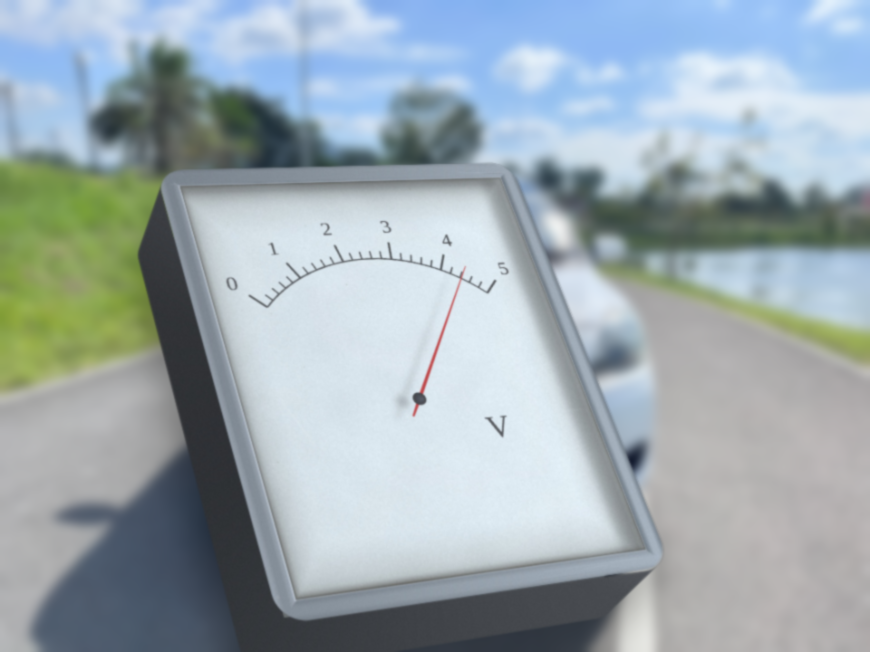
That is value=4.4 unit=V
